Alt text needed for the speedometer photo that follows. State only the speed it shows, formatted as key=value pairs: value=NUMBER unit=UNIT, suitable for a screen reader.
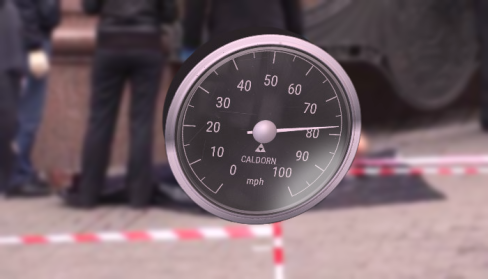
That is value=77.5 unit=mph
